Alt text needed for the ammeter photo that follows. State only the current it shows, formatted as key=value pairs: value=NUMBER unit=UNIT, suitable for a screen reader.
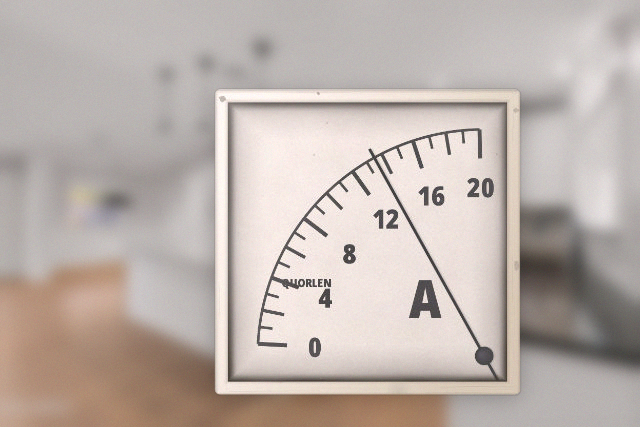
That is value=13.5 unit=A
